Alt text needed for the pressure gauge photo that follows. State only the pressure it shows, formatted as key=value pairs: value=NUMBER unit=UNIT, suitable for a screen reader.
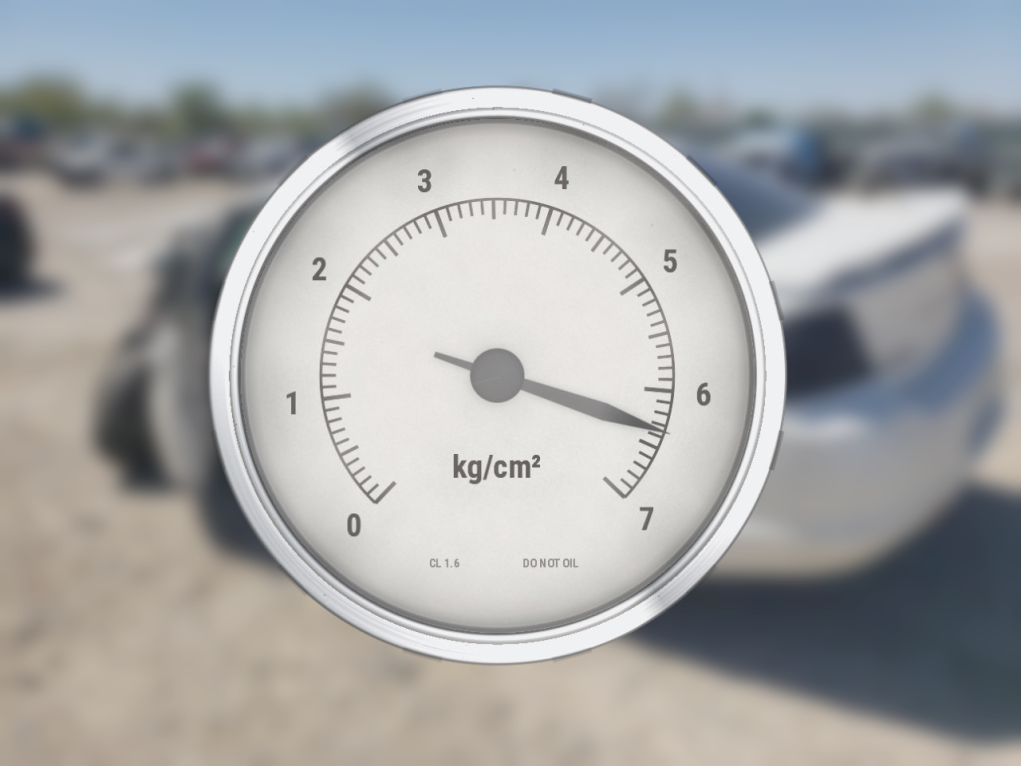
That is value=6.35 unit=kg/cm²
